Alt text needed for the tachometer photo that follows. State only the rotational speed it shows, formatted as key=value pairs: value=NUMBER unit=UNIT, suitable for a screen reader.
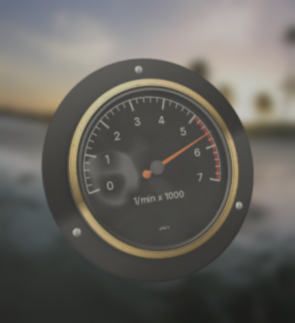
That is value=5600 unit=rpm
